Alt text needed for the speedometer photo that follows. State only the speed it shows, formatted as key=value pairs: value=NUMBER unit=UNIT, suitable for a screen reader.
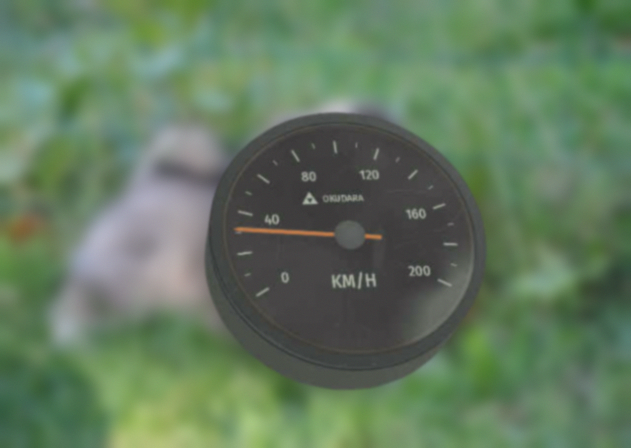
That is value=30 unit=km/h
